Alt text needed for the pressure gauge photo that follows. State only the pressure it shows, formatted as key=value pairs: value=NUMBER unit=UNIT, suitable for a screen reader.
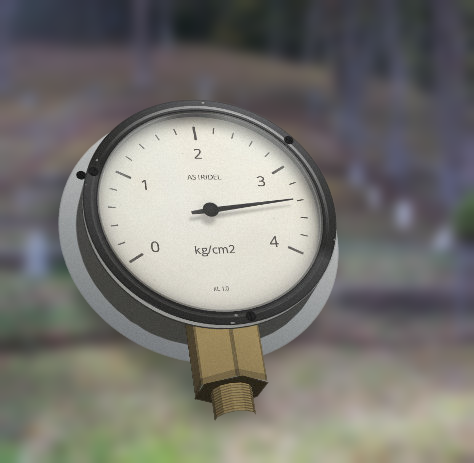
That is value=3.4 unit=kg/cm²
